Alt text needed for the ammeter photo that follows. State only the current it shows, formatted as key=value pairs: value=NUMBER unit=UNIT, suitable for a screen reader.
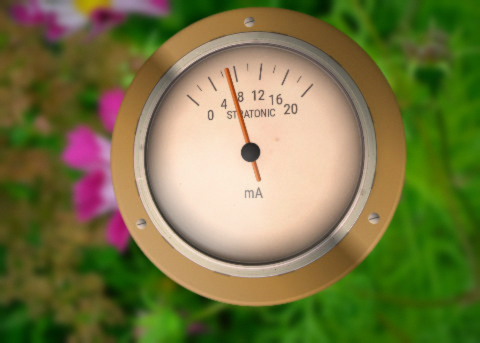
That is value=7 unit=mA
